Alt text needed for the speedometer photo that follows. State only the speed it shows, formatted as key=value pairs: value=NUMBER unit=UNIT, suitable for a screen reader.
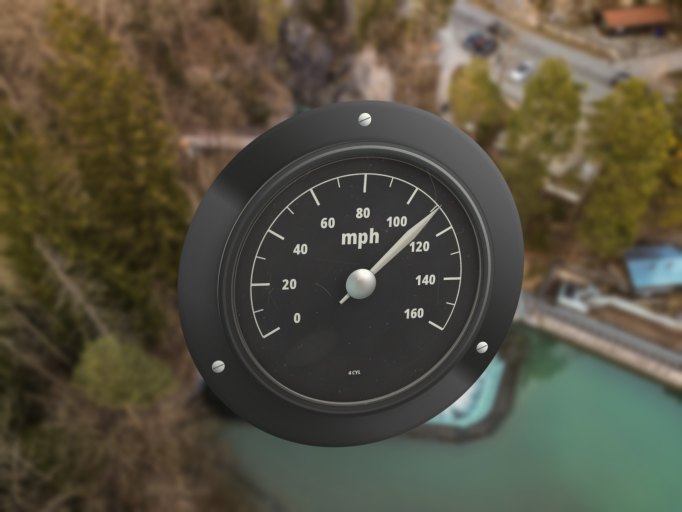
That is value=110 unit=mph
